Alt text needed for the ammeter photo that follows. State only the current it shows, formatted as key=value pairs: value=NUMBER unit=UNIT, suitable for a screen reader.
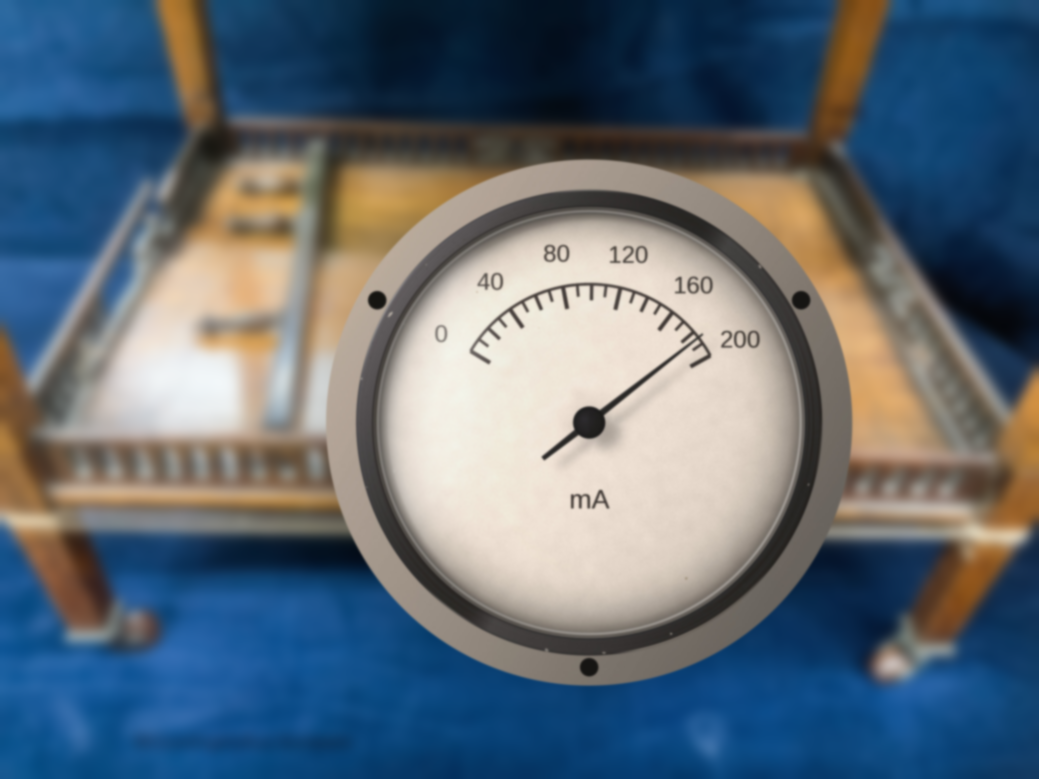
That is value=185 unit=mA
